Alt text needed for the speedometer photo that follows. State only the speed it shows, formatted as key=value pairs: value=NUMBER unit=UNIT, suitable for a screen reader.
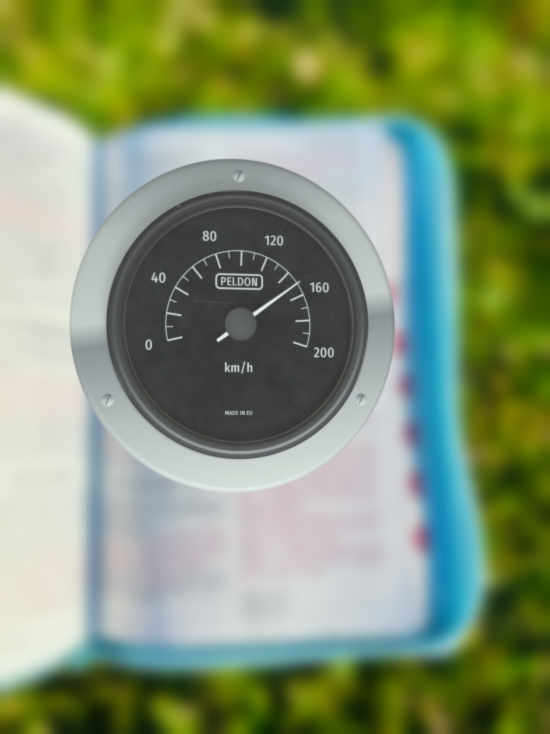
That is value=150 unit=km/h
